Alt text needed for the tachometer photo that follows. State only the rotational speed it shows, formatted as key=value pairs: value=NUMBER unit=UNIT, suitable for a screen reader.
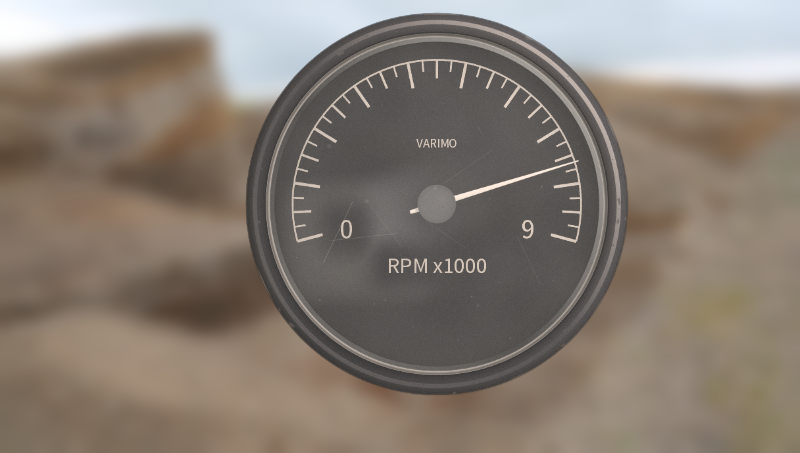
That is value=7625 unit=rpm
